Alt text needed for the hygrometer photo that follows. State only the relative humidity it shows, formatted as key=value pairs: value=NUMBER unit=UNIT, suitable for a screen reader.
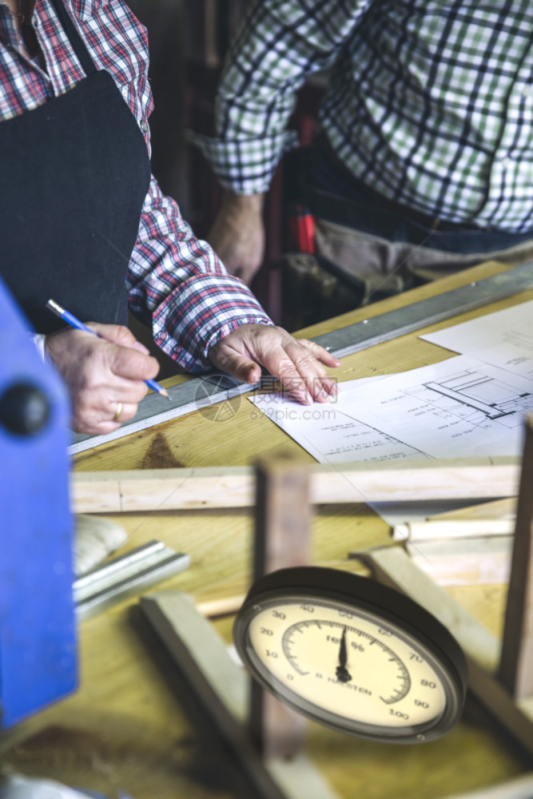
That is value=50 unit=%
